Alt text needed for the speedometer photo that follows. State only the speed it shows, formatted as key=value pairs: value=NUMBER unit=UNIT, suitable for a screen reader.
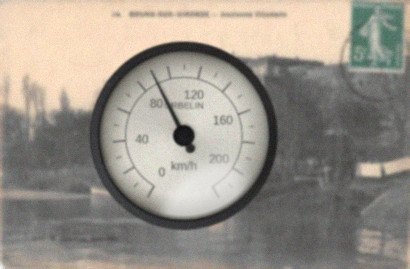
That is value=90 unit=km/h
